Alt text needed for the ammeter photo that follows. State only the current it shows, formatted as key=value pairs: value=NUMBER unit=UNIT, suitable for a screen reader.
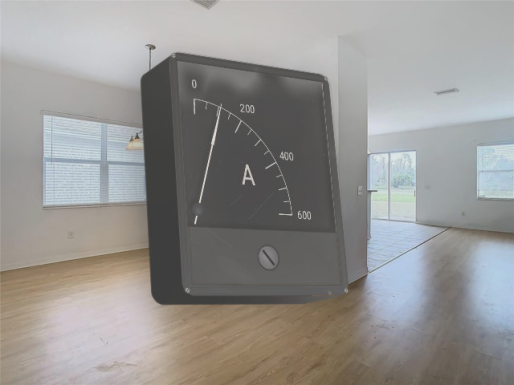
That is value=100 unit=A
